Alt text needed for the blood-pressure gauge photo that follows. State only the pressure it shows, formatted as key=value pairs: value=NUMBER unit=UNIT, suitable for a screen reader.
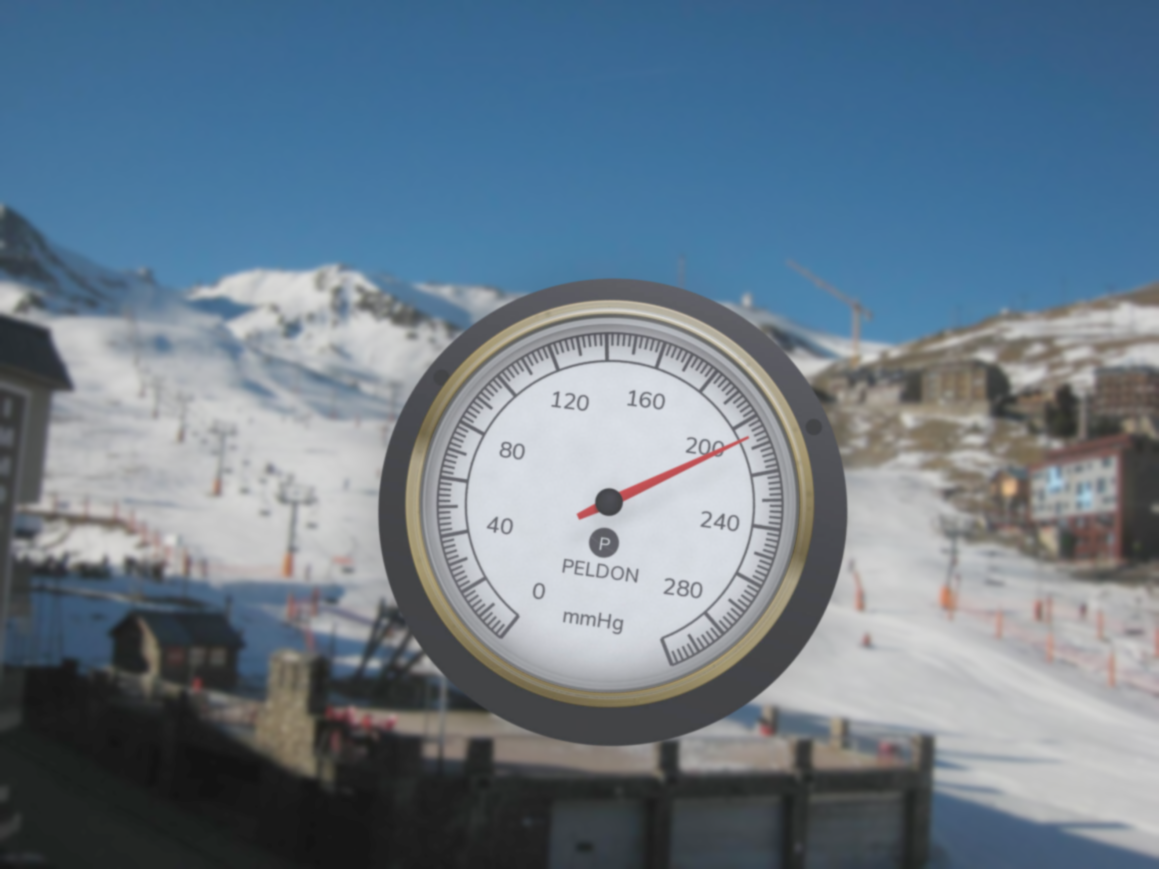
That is value=206 unit=mmHg
